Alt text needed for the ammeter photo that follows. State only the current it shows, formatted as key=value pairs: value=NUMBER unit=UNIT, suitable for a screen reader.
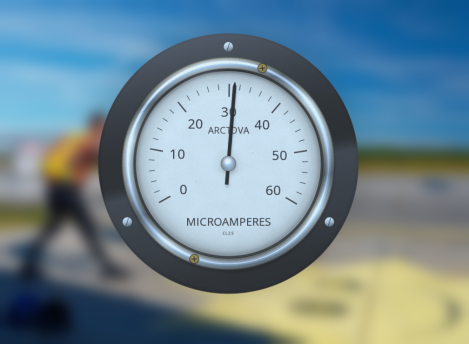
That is value=31 unit=µA
